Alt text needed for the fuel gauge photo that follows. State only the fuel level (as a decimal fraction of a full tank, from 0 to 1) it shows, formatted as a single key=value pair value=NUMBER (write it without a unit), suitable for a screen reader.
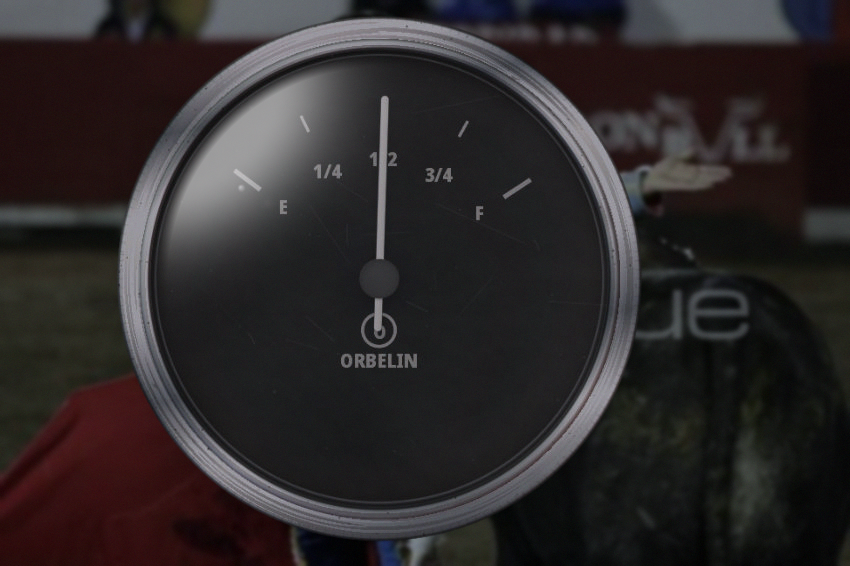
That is value=0.5
